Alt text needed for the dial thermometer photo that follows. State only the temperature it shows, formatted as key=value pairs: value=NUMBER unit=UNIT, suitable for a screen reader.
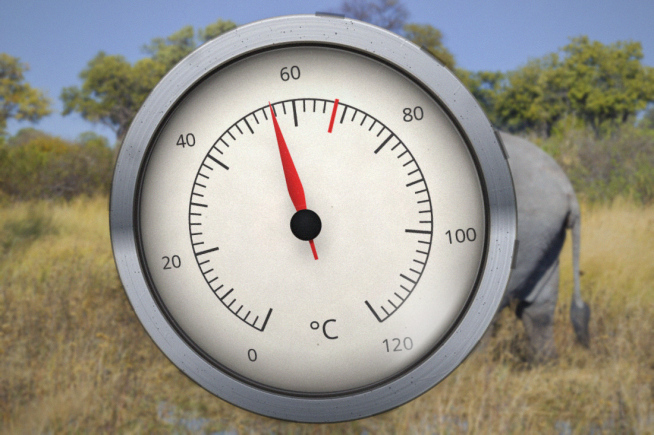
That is value=56 unit=°C
